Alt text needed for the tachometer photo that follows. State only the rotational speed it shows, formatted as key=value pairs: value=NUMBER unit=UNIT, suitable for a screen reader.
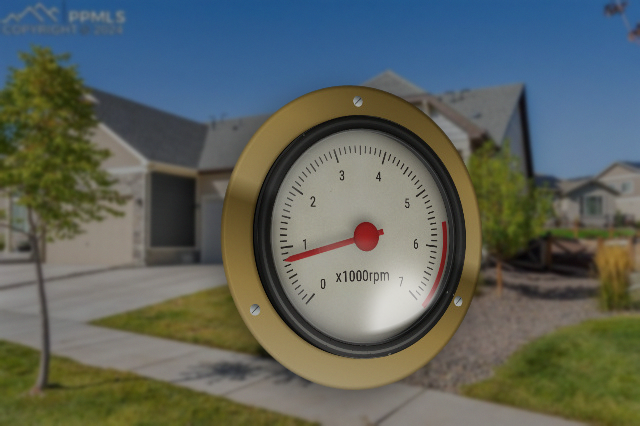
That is value=800 unit=rpm
